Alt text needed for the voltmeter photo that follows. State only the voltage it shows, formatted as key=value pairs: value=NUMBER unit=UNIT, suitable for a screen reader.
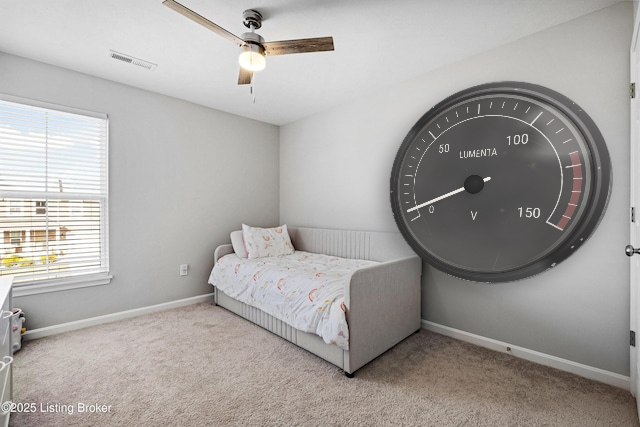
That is value=5 unit=V
